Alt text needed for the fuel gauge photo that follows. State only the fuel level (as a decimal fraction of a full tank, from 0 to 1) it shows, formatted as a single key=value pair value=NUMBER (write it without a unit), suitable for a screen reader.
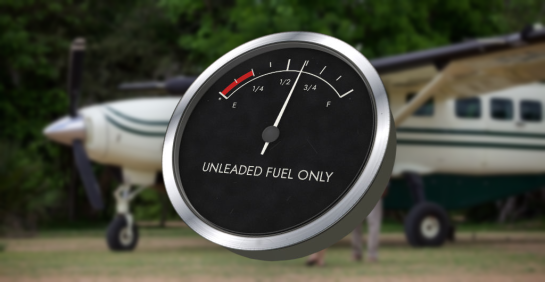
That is value=0.625
